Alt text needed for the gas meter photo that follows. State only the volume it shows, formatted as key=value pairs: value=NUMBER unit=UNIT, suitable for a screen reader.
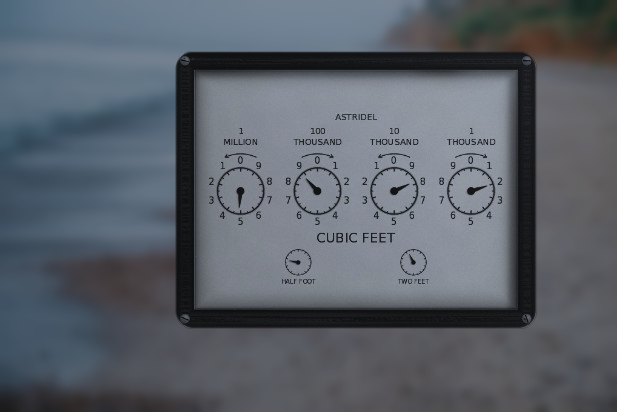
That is value=488200 unit=ft³
